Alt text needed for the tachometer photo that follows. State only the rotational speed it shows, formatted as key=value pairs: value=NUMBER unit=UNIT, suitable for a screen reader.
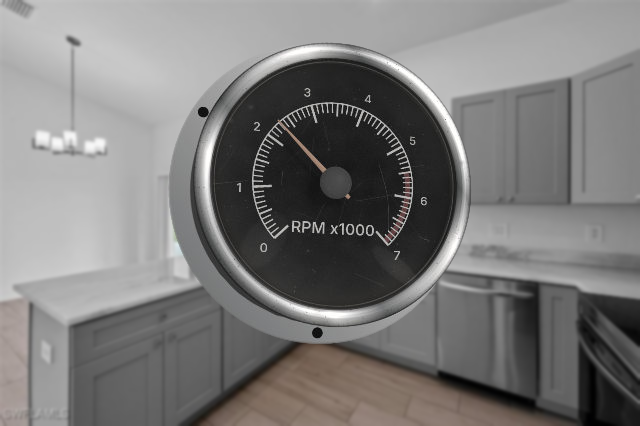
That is value=2300 unit=rpm
